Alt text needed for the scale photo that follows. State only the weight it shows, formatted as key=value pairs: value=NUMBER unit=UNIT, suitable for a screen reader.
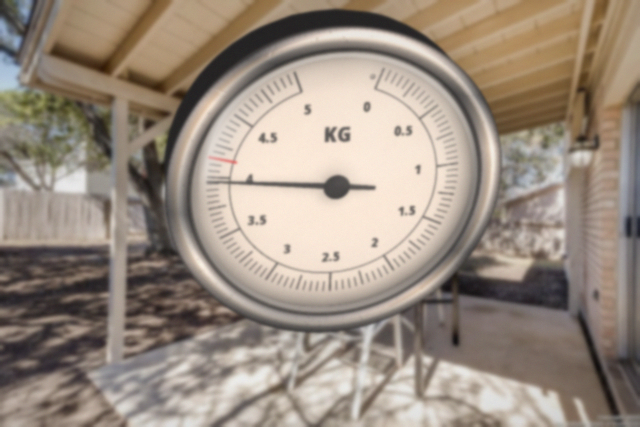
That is value=4 unit=kg
